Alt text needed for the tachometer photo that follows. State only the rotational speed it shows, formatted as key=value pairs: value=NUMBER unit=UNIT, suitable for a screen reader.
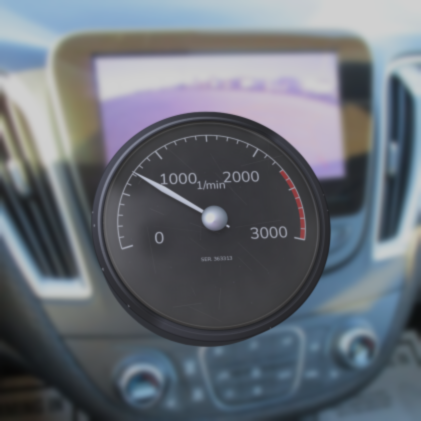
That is value=700 unit=rpm
